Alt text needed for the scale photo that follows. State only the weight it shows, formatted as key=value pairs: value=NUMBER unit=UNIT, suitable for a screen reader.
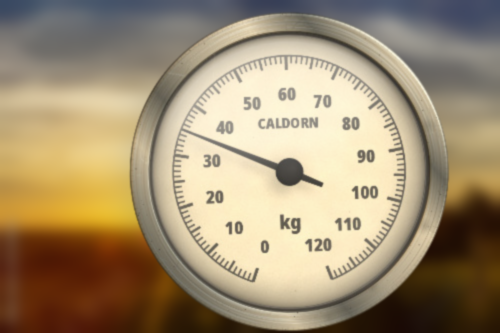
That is value=35 unit=kg
